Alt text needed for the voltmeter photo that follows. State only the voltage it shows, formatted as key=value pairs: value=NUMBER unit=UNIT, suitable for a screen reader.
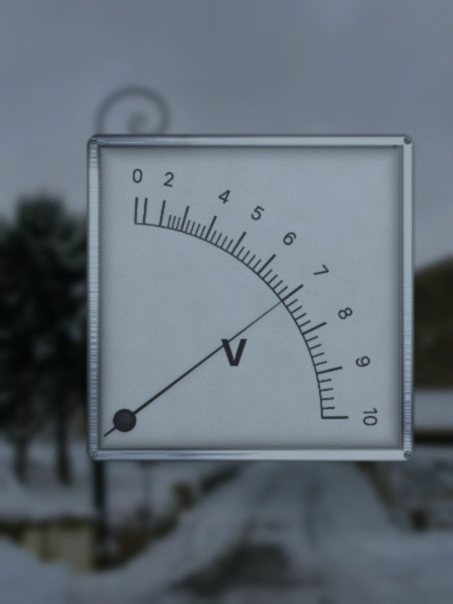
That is value=7 unit=V
